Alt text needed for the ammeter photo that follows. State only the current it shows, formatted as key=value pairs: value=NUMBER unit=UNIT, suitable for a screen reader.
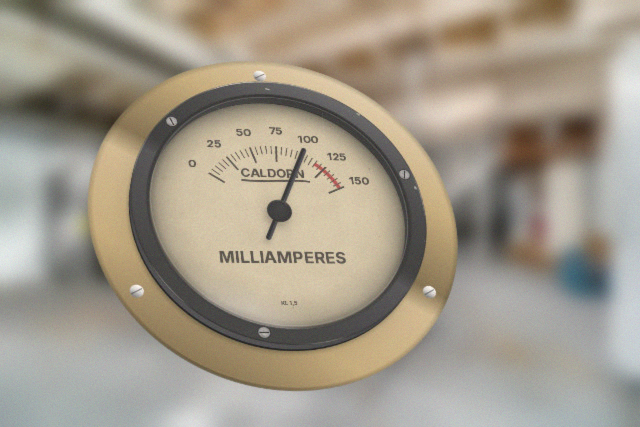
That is value=100 unit=mA
